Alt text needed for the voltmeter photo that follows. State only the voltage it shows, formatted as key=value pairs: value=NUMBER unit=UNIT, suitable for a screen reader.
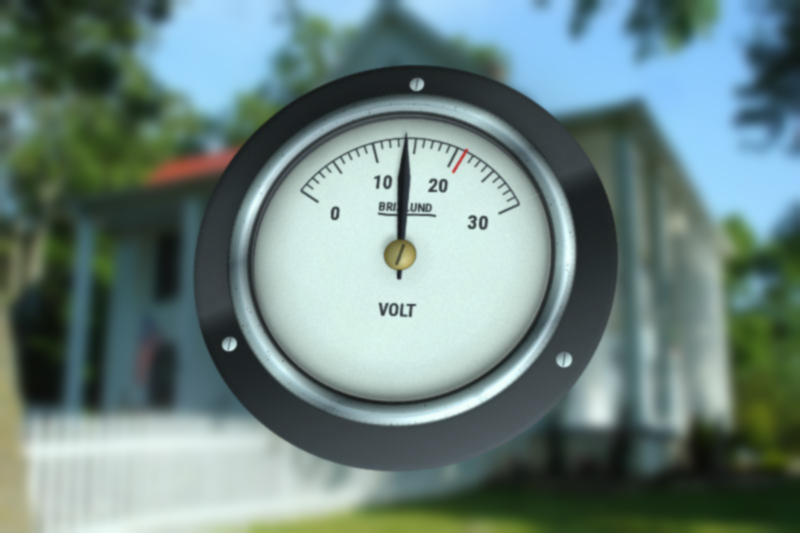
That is value=14 unit=V
